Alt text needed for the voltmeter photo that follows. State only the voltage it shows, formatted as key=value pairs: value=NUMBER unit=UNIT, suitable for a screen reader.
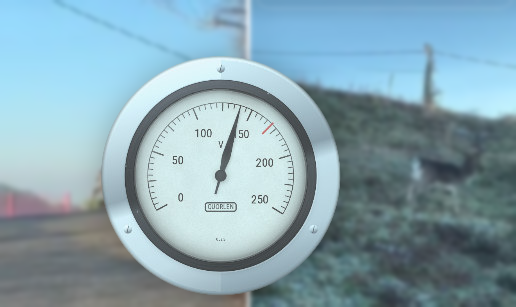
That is value=140 unit=V
